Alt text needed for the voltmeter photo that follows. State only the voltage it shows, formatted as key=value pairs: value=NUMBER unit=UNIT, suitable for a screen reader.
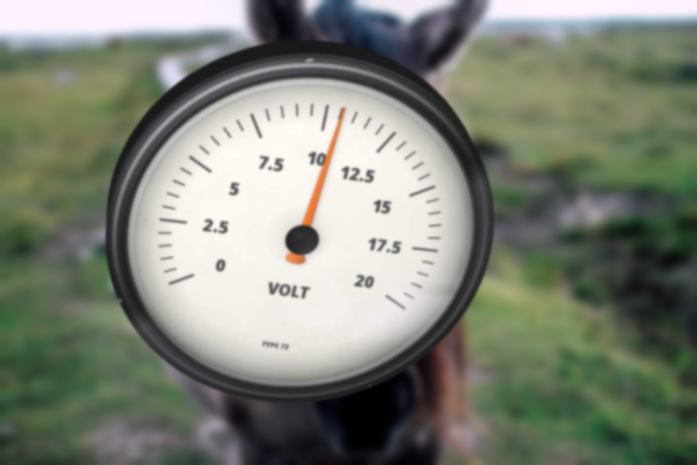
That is value=10.5 unit=V
